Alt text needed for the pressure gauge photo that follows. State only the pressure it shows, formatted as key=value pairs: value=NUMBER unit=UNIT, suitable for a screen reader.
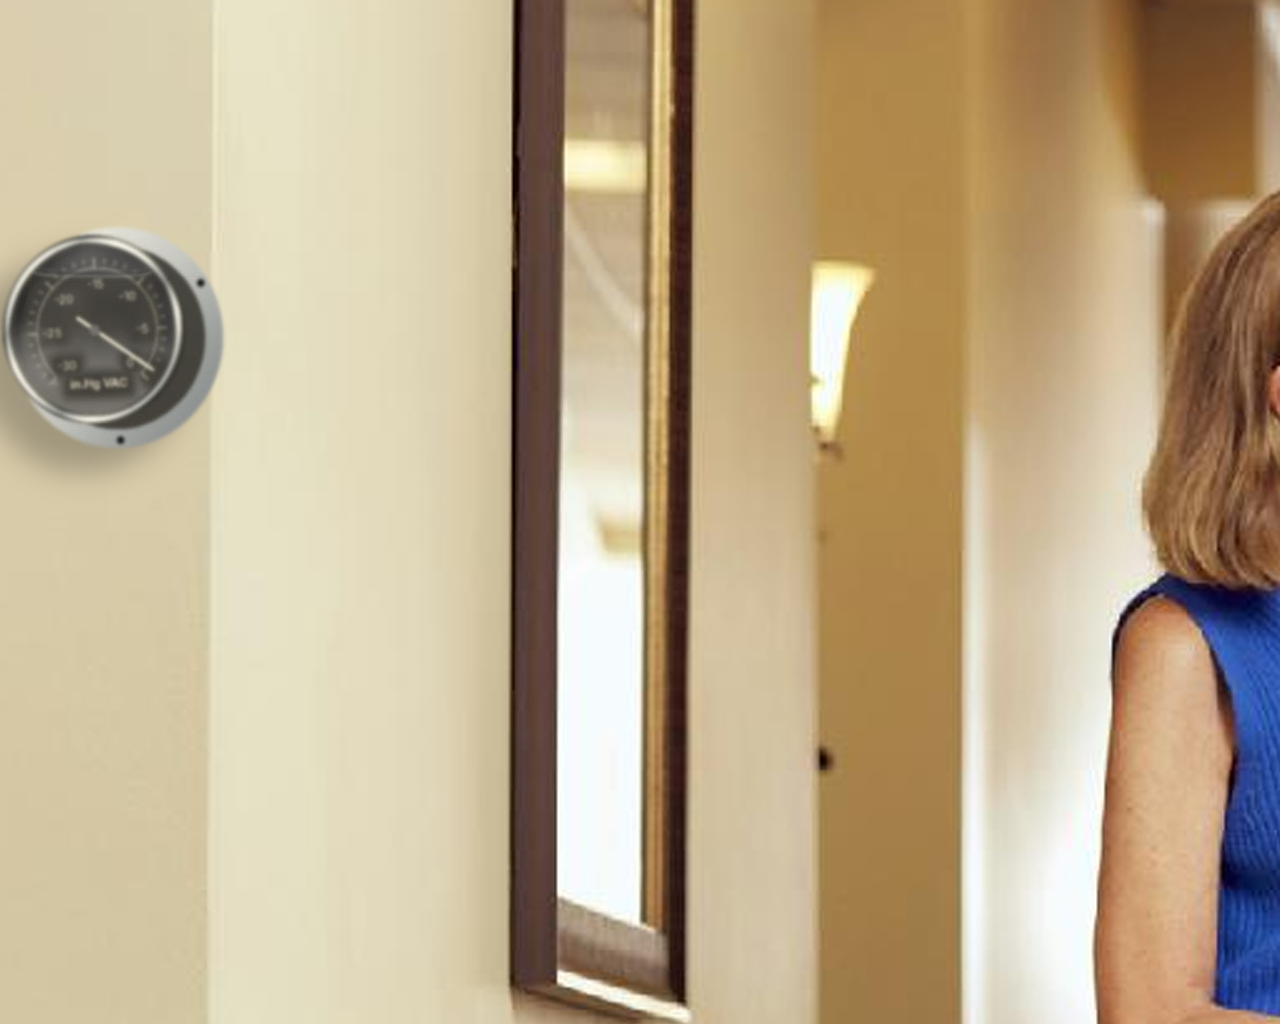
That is value=-1 unit=inHg
